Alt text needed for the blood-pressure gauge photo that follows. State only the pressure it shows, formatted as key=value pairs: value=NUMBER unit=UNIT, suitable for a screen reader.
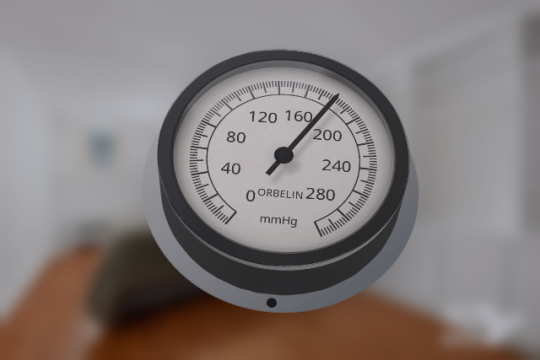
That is value=180 unit=mmHg
